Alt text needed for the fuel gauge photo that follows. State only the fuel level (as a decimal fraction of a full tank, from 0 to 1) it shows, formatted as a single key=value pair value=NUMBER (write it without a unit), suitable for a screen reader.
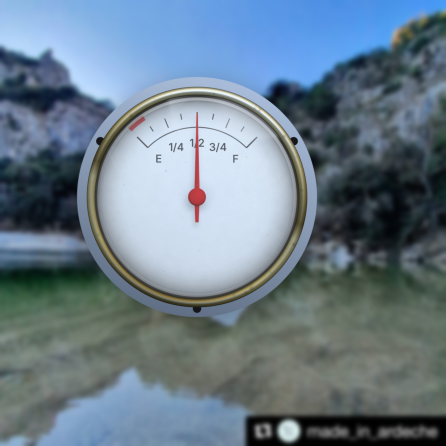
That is value=0.5
